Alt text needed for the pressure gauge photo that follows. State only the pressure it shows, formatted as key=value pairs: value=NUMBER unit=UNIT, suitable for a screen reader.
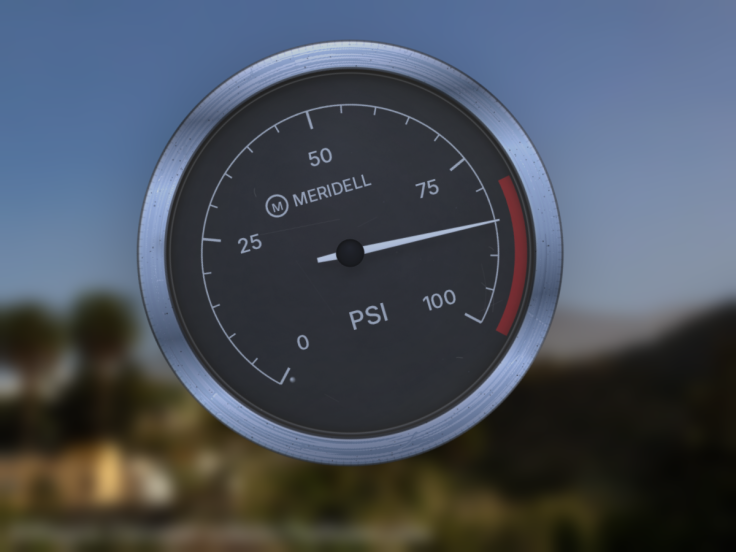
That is value=85 unit=psi
